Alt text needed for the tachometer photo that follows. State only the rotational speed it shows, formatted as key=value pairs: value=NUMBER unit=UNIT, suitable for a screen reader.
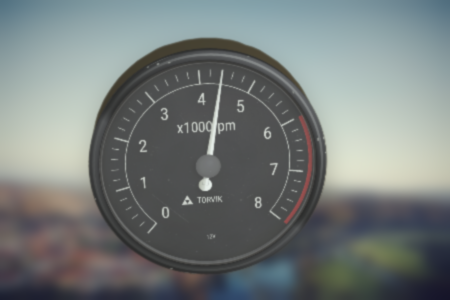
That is value=4400 unit=rpm
